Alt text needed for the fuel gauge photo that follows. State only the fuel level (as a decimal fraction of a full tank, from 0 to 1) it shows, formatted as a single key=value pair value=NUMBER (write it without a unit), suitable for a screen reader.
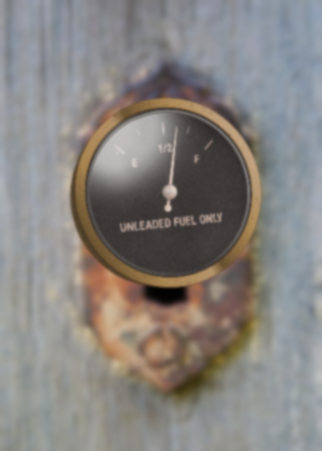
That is value=0.625
